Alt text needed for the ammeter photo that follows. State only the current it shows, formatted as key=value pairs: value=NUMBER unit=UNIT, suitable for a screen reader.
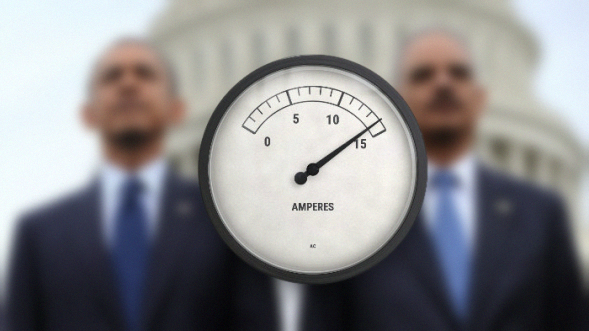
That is value=14 unit=A
